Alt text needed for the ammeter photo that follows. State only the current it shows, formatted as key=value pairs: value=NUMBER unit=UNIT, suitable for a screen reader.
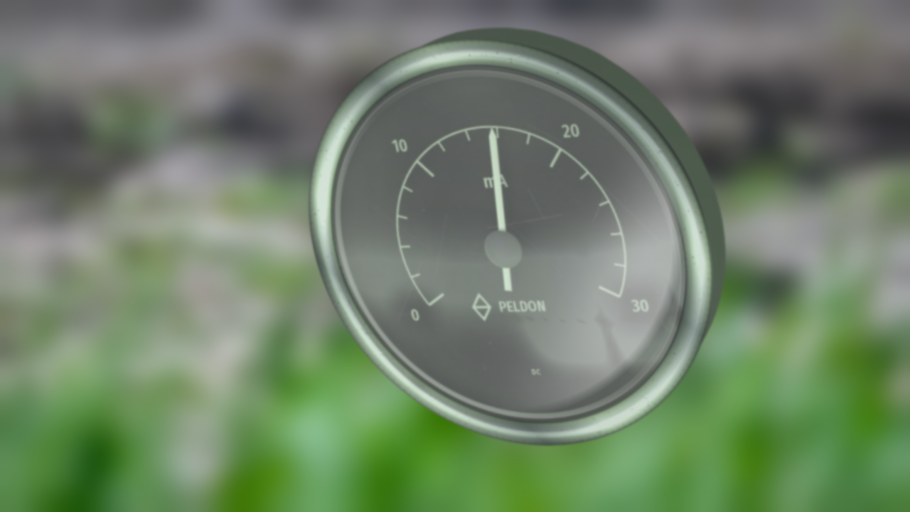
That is value=16 unit=mA
